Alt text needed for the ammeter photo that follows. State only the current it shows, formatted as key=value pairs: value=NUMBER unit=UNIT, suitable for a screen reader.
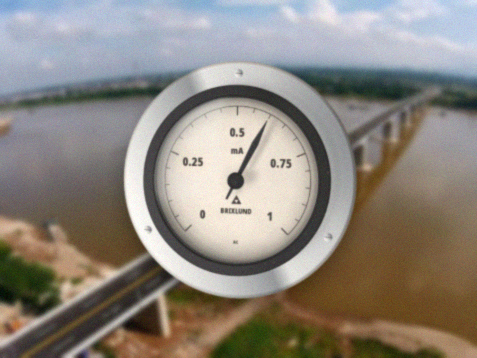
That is value=0.6 unit=mA
